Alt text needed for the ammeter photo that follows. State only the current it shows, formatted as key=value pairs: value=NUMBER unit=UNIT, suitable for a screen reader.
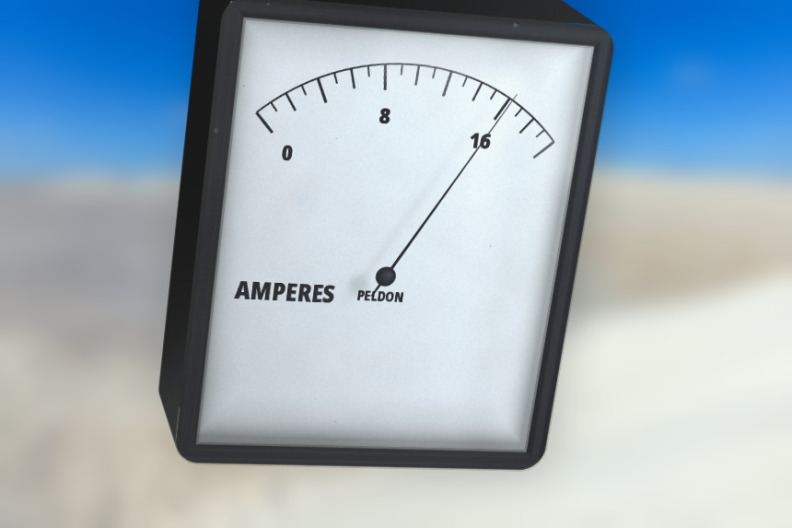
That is value=16 unit=A
